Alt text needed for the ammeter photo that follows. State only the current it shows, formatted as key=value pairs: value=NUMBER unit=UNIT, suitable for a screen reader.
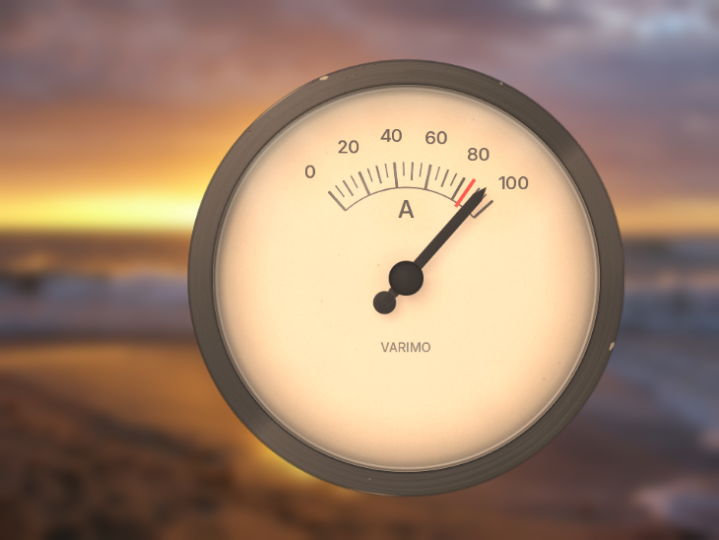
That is value=92.5 unit=A
